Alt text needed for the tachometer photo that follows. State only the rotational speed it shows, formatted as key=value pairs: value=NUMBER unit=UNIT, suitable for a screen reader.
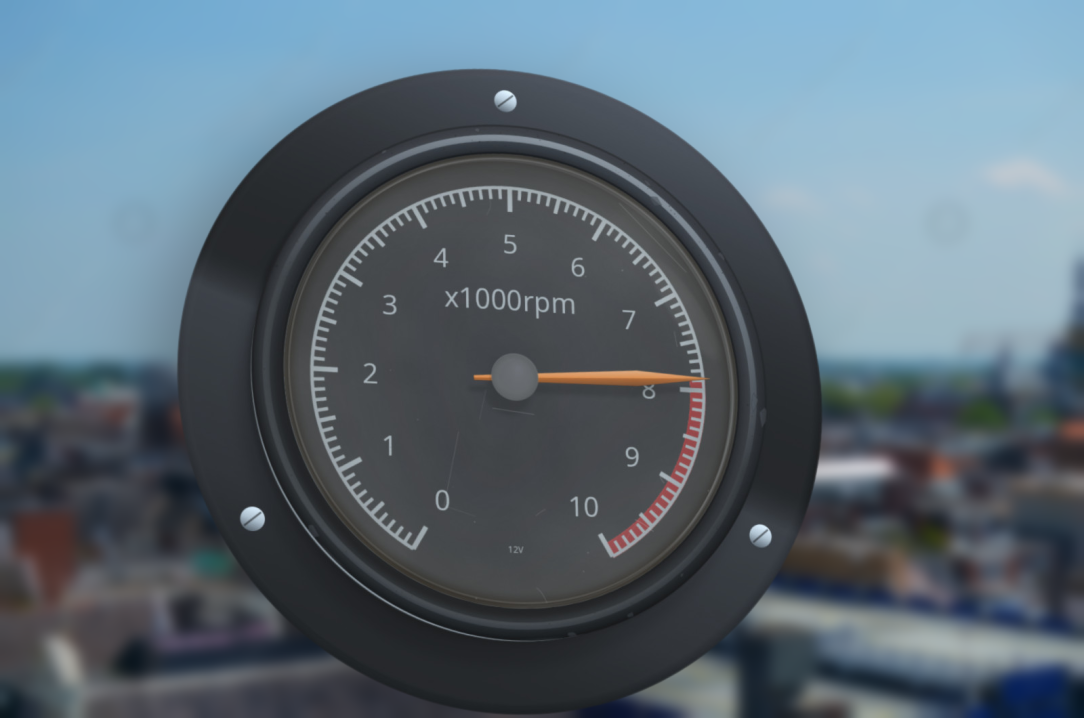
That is value=7900 unit=rpm
